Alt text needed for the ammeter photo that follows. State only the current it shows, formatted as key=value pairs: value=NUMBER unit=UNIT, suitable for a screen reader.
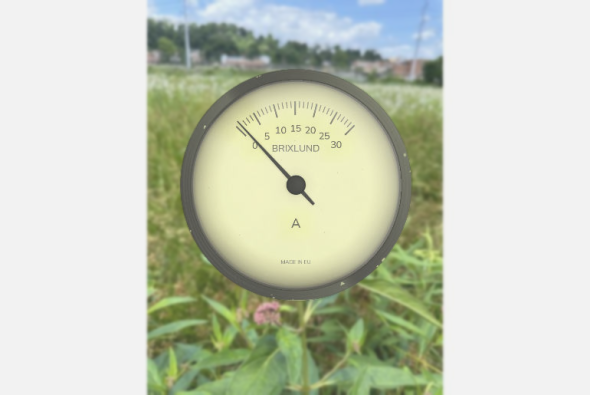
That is value=1 unit=A
